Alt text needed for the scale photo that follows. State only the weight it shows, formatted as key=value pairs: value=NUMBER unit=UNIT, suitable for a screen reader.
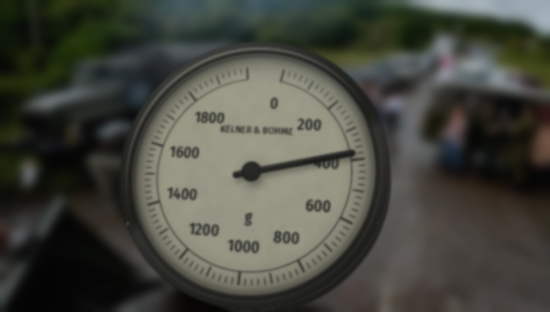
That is value=380 unit=g
